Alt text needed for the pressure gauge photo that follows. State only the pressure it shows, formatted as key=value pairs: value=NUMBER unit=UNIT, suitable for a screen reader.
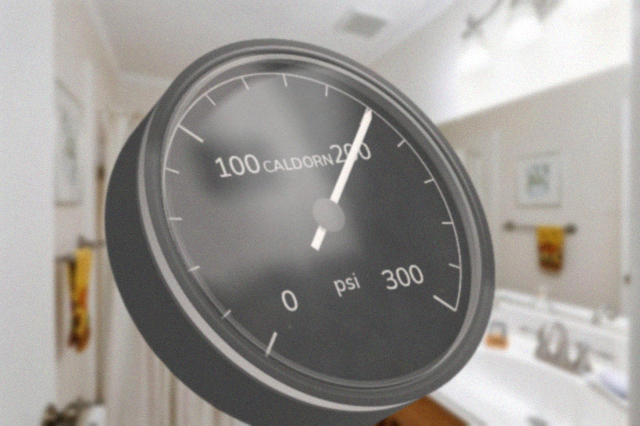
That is value=200 unit=psi
